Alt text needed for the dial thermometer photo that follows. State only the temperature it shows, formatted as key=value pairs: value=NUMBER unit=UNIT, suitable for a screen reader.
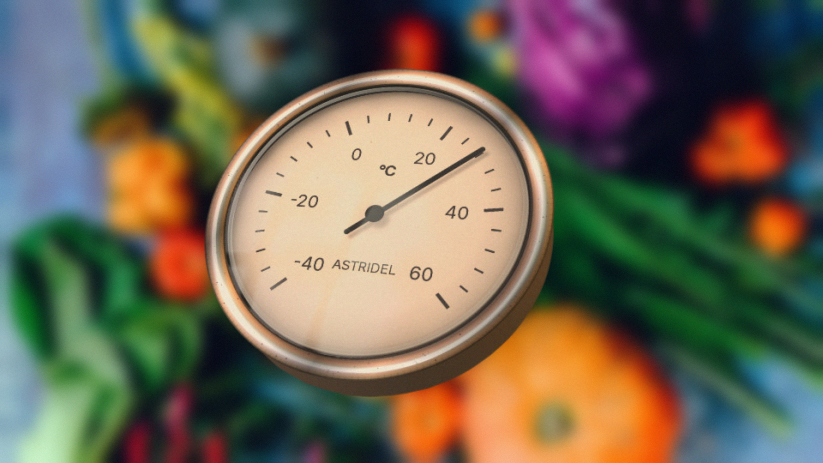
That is value=28 unit=°C
